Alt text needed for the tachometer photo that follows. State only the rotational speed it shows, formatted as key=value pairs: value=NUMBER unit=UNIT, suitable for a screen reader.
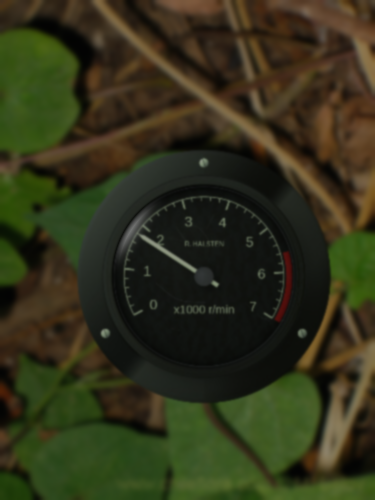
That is value=1800 unit=rpm
